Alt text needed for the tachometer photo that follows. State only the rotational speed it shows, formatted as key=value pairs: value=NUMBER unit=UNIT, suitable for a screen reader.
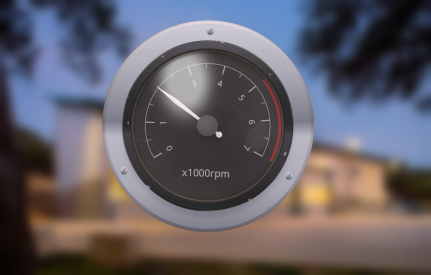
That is value=2000 unit=rpm
